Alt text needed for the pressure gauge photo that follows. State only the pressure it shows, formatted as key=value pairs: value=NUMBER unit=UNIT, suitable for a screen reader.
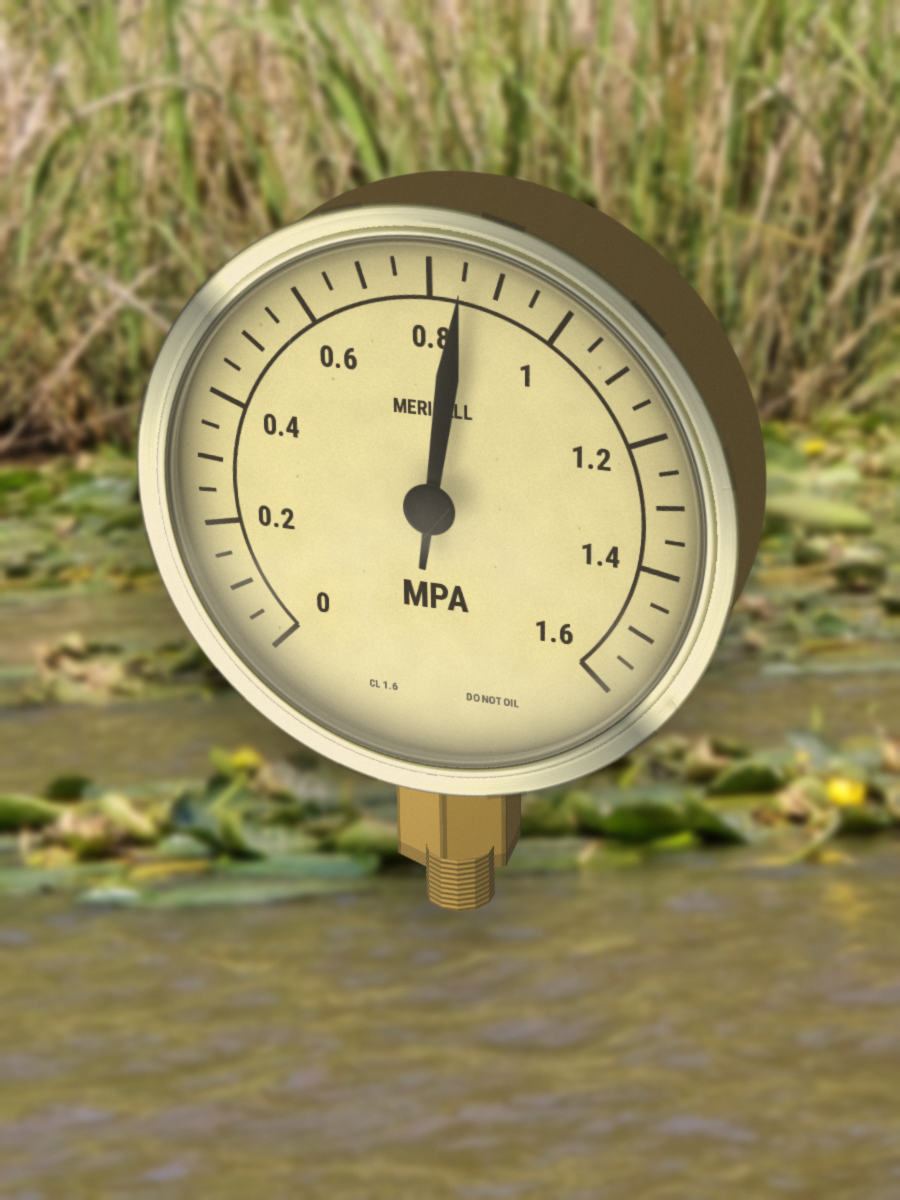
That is value=0.85 unit=MPa
